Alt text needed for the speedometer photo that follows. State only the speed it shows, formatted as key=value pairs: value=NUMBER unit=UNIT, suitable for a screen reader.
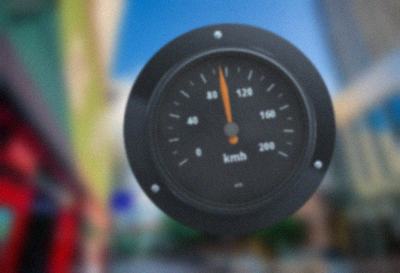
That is value=95 unit=km/h
